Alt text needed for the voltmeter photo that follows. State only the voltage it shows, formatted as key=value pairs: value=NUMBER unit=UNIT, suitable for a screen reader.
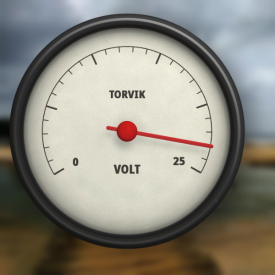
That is value=23 unit=V
